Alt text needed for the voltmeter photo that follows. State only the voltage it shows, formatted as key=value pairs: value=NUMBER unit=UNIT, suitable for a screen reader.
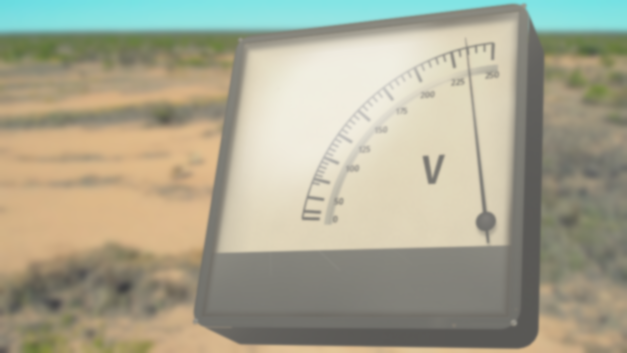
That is value=235 unit=V
